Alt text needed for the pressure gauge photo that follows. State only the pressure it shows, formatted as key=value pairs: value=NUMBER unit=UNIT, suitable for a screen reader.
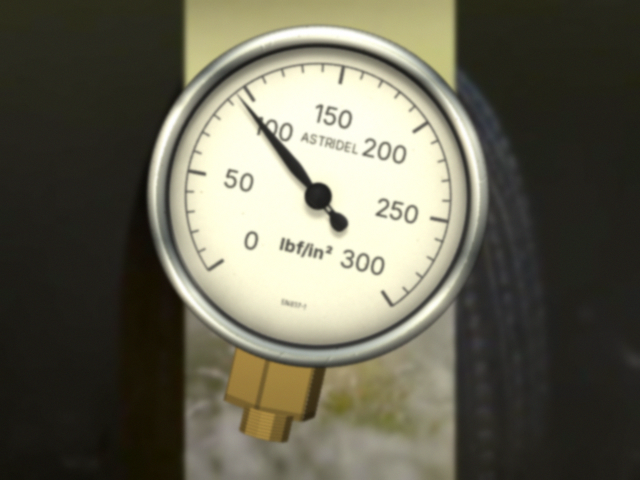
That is value=95 unit=psi
